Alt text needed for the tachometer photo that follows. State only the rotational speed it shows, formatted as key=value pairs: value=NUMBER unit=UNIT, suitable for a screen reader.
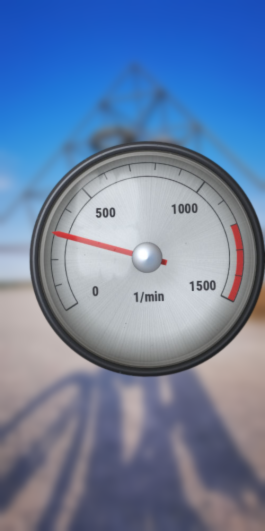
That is value=300 unit=rpm
